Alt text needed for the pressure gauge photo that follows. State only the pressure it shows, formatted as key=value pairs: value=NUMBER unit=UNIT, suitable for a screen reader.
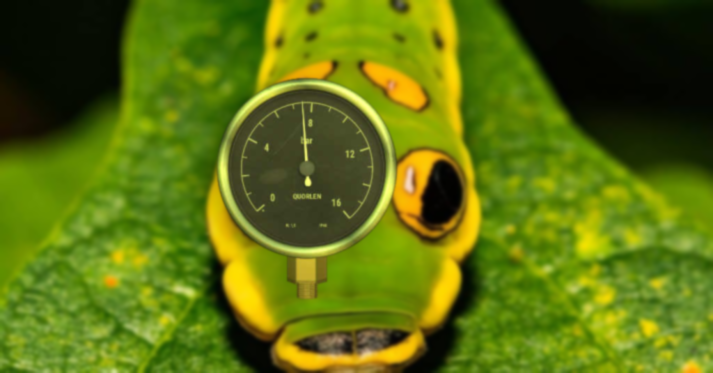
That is value=7.5 unit=bar
